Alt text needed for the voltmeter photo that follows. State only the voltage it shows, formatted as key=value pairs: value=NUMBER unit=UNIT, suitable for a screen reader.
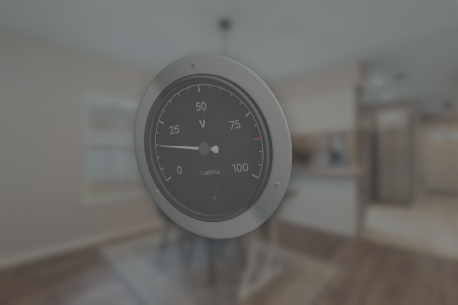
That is value=15 unit=V
